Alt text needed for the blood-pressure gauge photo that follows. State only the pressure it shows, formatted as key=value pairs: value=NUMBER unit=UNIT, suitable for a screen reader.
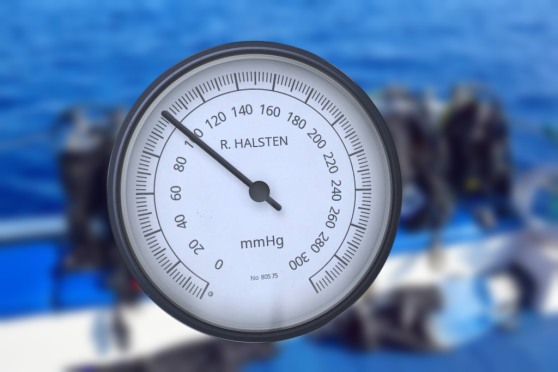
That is value=100 unit=mmHg
